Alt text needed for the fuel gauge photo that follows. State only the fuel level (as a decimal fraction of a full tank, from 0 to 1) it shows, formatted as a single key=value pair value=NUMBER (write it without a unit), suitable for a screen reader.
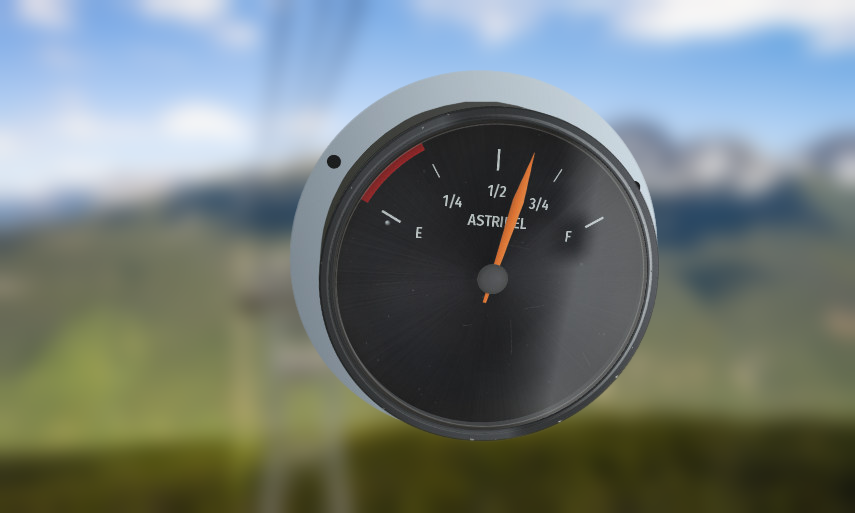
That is value=0.625
